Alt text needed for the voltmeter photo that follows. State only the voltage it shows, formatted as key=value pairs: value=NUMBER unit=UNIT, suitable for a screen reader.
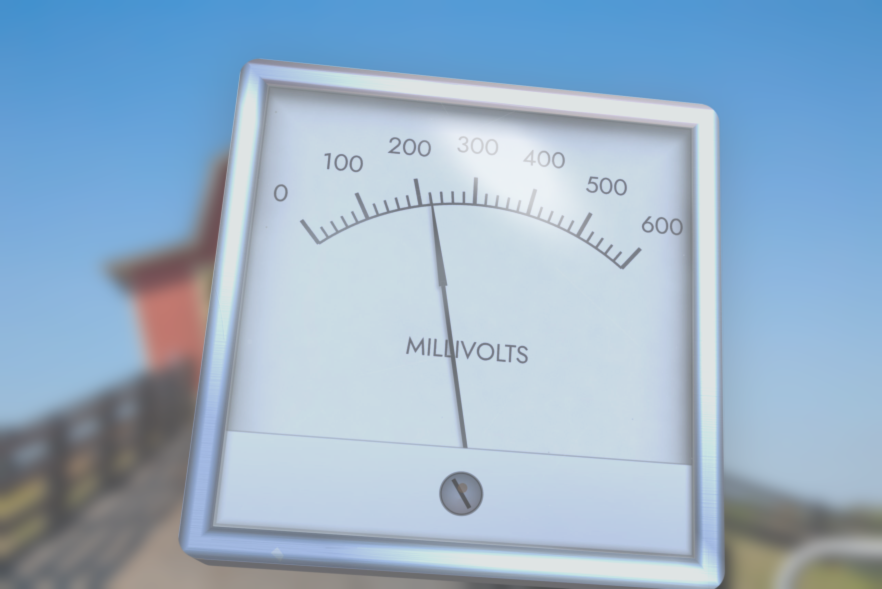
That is value=220 unit=mV
